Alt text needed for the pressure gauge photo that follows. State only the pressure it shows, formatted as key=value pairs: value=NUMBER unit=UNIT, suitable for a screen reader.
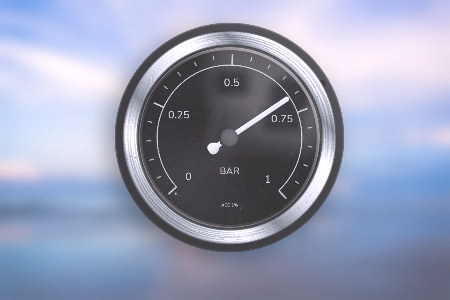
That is value=0.7 unit=bar
